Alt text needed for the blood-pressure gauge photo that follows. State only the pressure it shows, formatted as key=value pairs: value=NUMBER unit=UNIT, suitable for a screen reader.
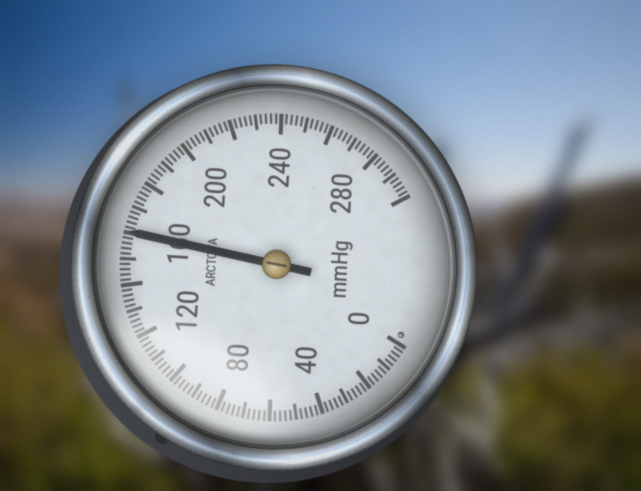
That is value=160 unit=mmHg
